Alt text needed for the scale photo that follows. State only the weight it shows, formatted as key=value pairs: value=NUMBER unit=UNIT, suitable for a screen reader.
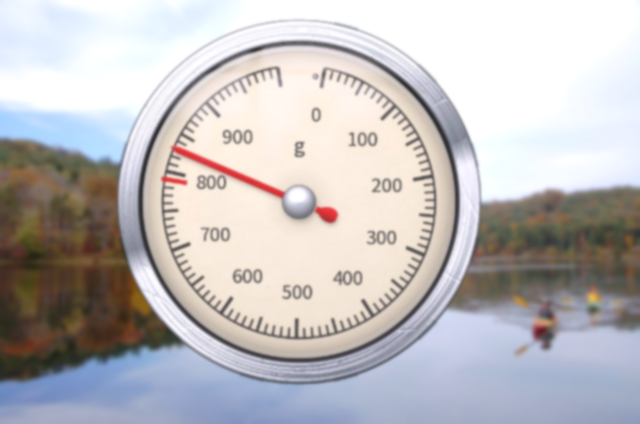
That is value=830 unit=g
